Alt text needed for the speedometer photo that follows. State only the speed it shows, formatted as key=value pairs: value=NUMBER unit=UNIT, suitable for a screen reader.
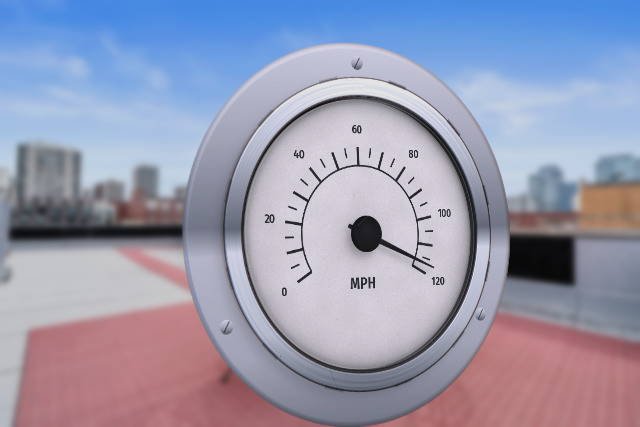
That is value=117.5 unit=mph
